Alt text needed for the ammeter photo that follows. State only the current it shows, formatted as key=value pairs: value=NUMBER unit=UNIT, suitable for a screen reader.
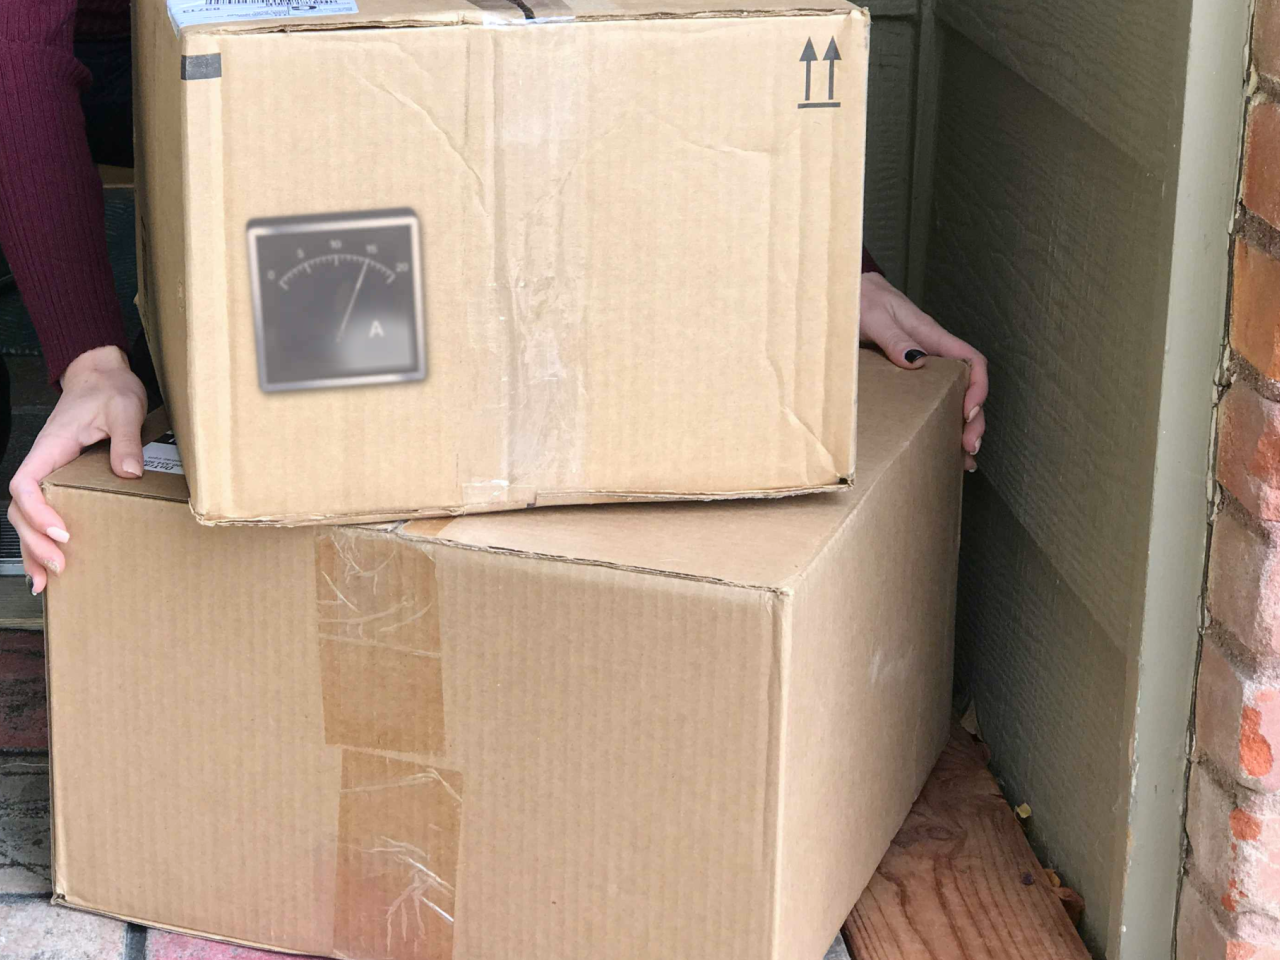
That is value=15 unit=A
